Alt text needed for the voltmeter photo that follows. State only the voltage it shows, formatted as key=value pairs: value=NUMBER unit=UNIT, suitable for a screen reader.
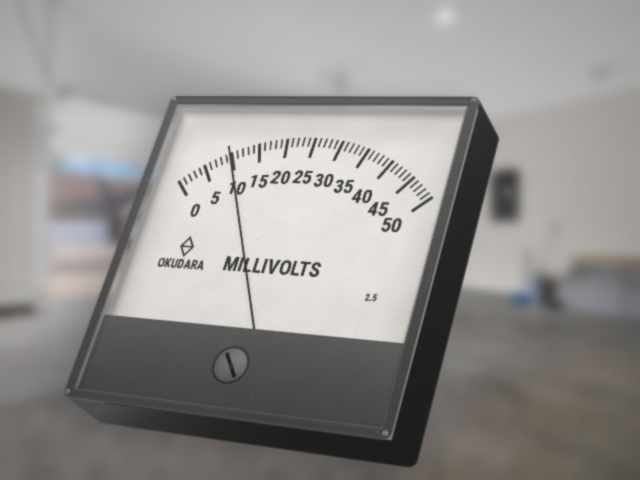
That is value=10 unit=mV
